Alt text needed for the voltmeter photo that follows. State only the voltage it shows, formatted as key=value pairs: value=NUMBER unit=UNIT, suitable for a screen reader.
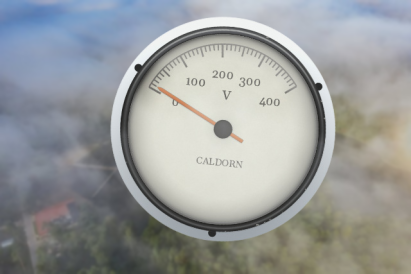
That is value=10 unit=V
